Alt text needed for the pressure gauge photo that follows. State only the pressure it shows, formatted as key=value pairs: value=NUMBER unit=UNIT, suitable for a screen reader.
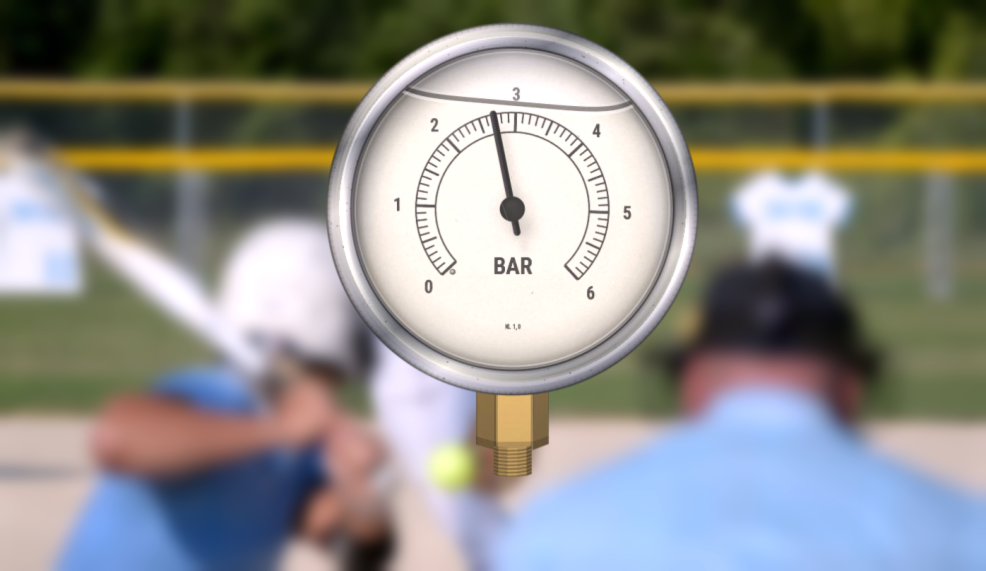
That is value=2.7 unit=bar
